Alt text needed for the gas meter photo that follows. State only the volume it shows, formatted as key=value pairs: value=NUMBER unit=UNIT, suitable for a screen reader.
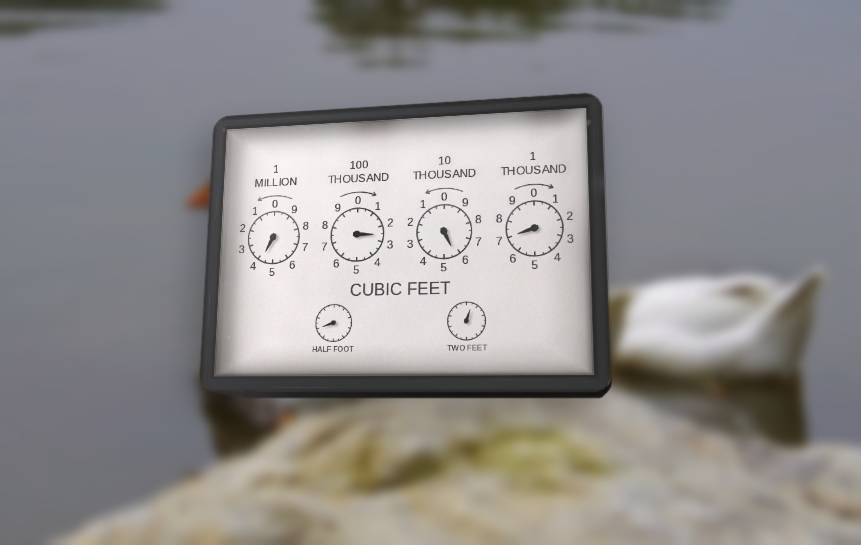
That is value=425700 unit=ft³
